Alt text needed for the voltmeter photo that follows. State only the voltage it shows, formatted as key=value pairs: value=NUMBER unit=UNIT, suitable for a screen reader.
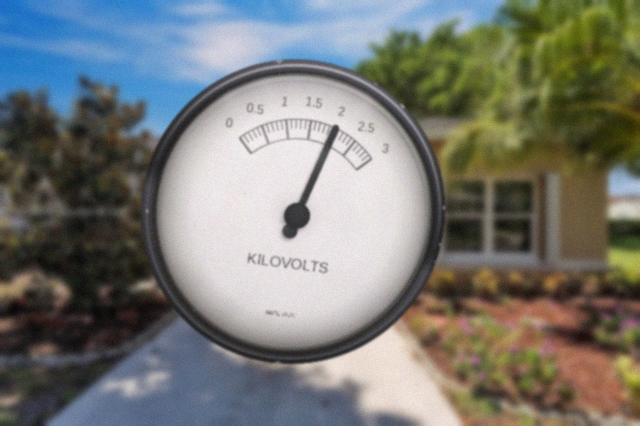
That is value=2 unit=kV
